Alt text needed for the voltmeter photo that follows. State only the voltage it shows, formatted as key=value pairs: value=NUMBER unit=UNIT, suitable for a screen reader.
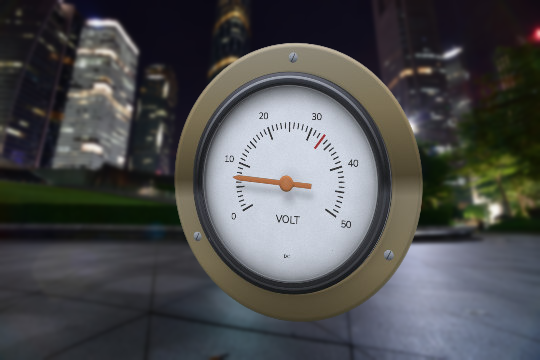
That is value=7 unit=V
